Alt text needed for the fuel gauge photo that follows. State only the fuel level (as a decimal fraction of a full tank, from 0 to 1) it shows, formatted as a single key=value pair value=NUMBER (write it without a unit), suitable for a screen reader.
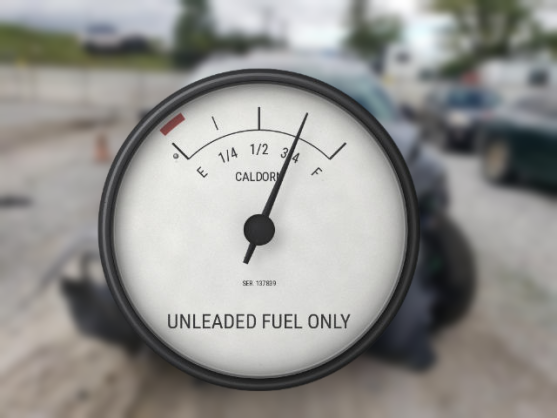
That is value=0.75
